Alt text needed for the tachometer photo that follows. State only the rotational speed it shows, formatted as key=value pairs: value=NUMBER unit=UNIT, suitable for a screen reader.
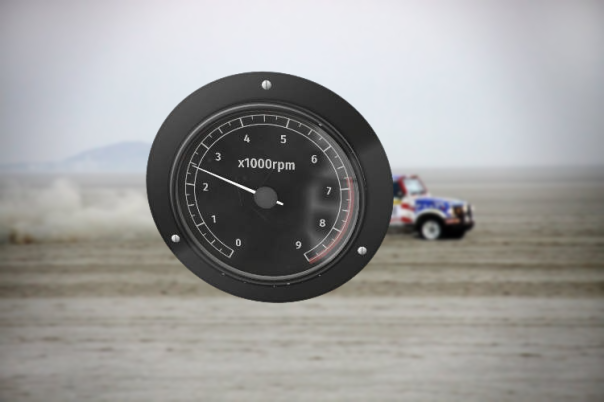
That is value=2500 unit=rpm
